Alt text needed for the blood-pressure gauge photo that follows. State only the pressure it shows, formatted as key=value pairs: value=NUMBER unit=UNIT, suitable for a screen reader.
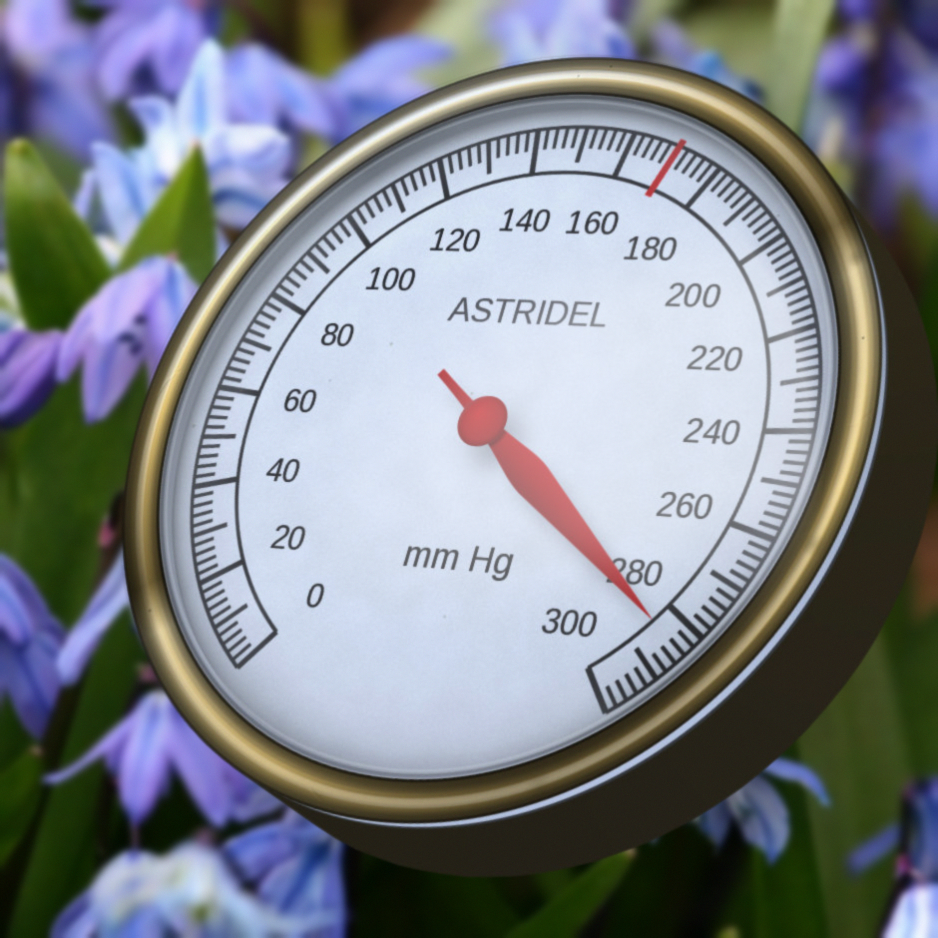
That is value=284 unit=mmHg
